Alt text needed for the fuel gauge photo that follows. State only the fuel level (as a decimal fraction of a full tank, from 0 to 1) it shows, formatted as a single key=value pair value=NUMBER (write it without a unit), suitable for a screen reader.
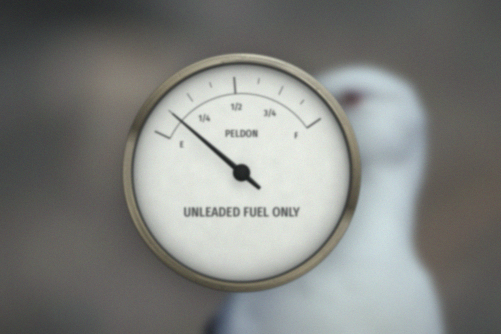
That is value=0.125
